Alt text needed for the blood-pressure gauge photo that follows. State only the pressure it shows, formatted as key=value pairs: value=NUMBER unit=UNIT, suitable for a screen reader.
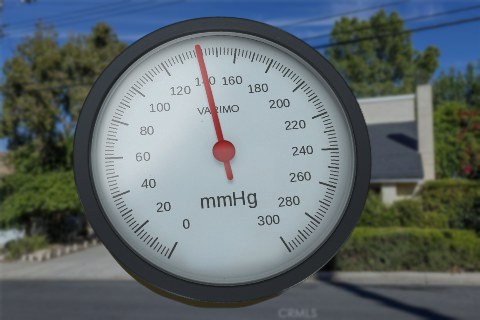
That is value=140 unit=mmHg
